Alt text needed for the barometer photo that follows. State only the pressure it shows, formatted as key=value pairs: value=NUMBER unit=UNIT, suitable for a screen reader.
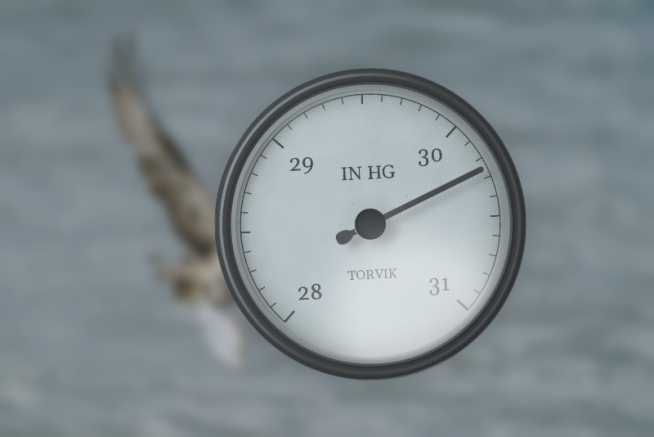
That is value=30.25 unit=inHg
